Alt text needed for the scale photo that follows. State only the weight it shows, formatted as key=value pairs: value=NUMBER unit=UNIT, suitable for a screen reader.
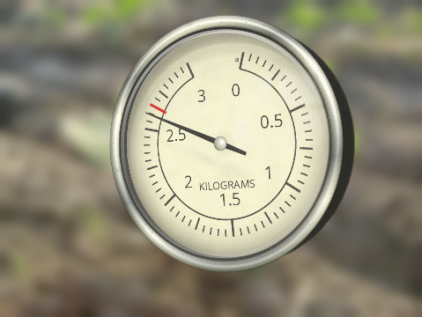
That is value=2.6 unit=kg
